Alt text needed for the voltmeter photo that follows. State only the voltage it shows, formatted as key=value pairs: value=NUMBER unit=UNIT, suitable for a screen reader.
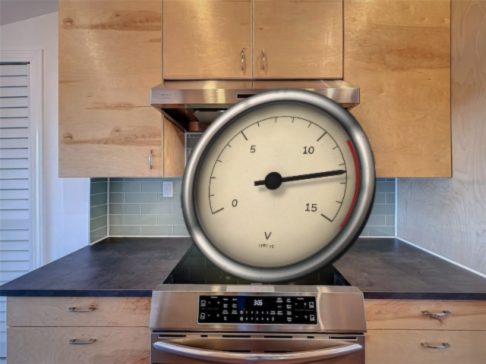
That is value=12.5 unit=V
